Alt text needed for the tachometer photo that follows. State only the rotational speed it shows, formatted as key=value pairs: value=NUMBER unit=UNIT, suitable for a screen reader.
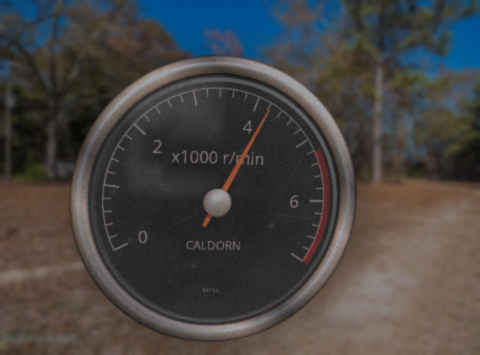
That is value=4200 unit=rpm
